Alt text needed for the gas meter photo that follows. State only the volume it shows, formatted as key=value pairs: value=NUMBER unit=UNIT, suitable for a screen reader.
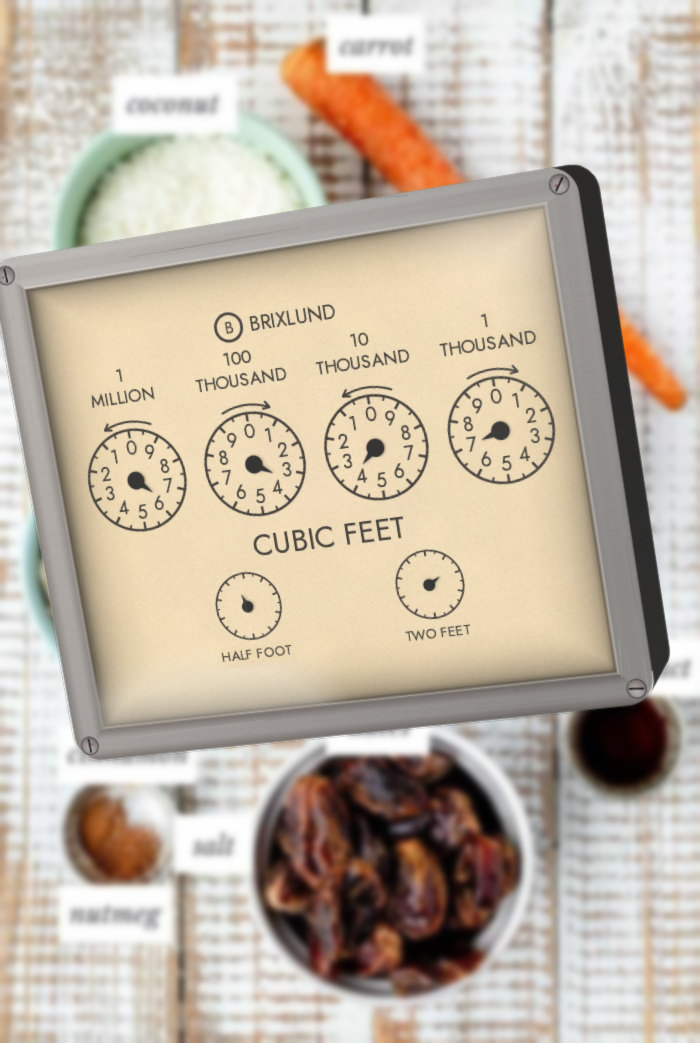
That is value=633700 unit=ft³
